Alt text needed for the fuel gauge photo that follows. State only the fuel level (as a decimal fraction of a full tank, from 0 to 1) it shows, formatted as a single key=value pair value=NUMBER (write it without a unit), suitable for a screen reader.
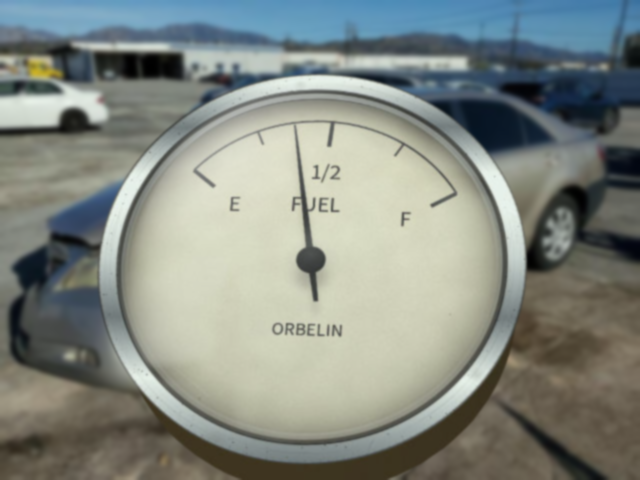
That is value=0.375
